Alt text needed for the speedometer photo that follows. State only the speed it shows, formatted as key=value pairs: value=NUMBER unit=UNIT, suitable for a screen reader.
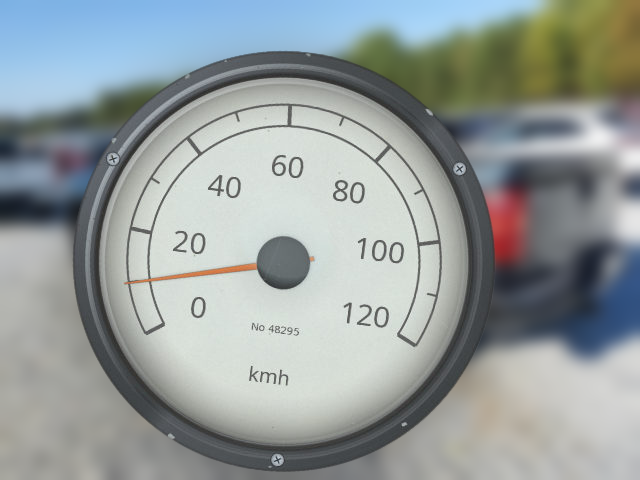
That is value=10 unit=km/h
